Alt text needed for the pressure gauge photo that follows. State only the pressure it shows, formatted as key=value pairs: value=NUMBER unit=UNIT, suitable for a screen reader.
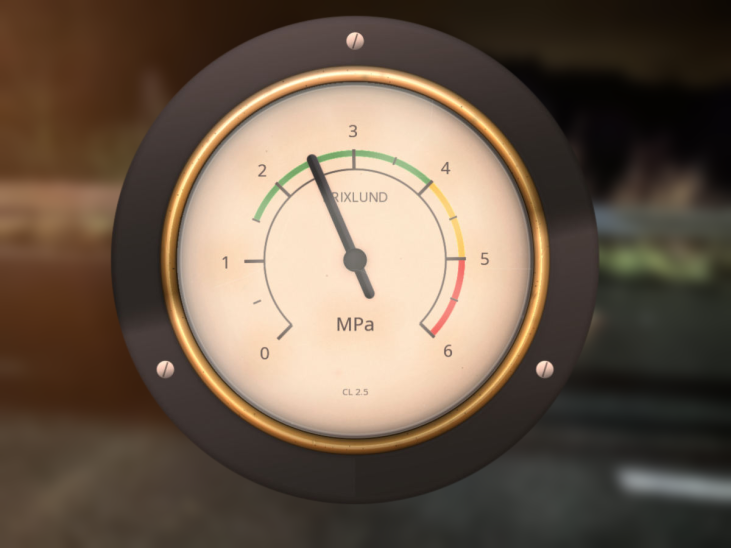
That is value=2.5 unit=MPa
